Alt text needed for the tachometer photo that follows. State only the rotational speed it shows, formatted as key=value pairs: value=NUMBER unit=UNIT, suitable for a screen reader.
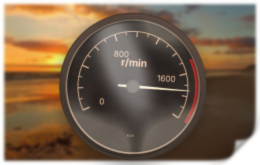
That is value=1750 unit=rpm
